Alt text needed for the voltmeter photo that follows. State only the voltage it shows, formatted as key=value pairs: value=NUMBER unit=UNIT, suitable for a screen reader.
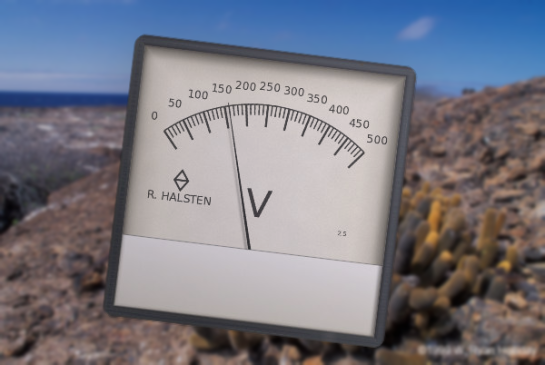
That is value=160 unit=V
